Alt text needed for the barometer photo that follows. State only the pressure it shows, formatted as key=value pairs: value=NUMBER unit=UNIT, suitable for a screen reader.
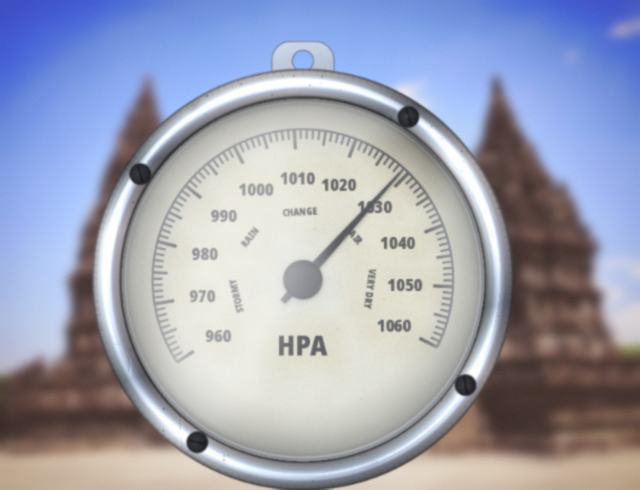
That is value=1029 unit=hPa
